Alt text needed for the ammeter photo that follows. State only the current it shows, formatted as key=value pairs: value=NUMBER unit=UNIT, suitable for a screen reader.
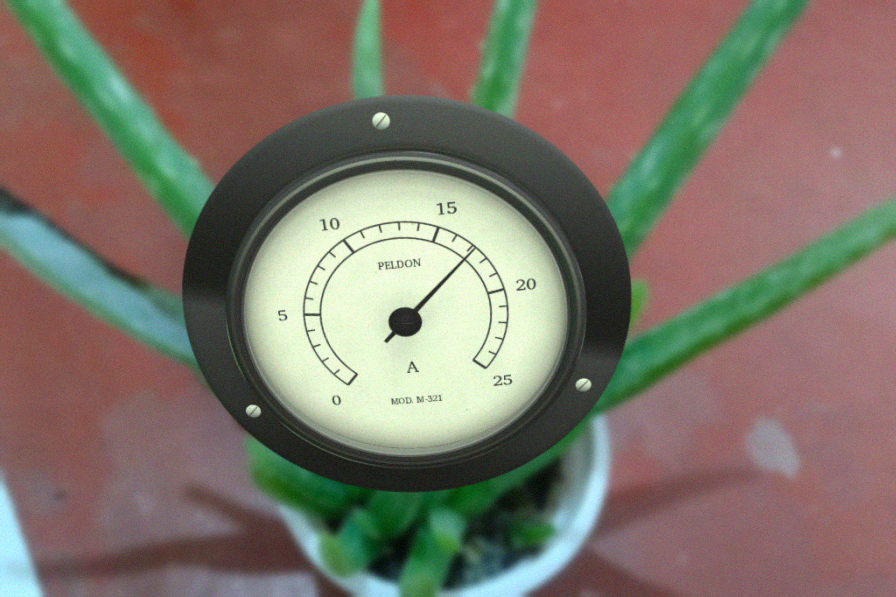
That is value=17 unit=A
